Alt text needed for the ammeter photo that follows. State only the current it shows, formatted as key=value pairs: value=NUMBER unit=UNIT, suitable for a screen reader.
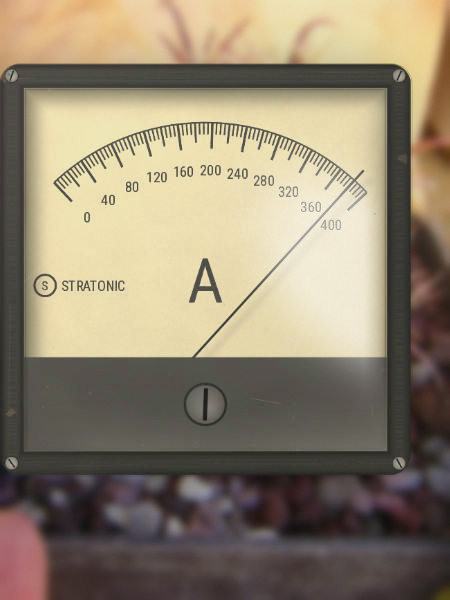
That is value=380 unit=A
